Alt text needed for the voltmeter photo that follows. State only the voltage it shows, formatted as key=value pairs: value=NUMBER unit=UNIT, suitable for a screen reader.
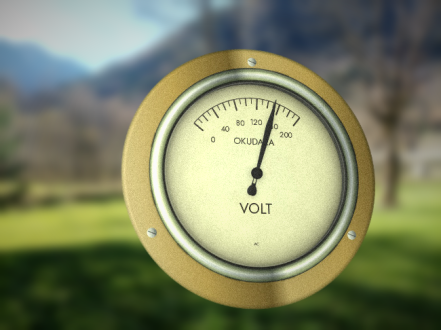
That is value=150 unit=V
